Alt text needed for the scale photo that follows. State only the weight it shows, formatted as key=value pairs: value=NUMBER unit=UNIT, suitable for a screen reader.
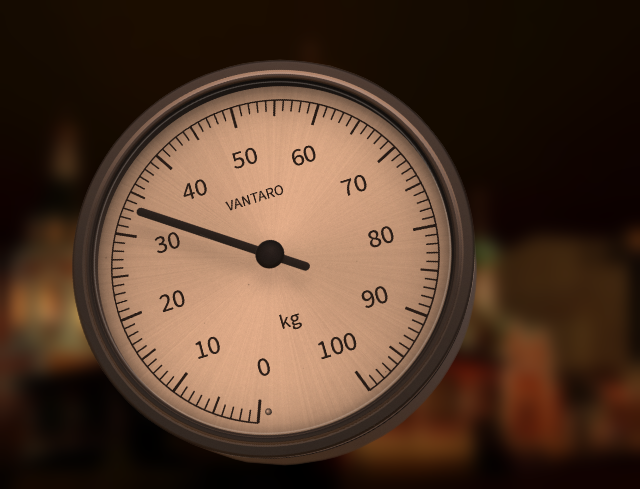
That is value=33 unit=kg
